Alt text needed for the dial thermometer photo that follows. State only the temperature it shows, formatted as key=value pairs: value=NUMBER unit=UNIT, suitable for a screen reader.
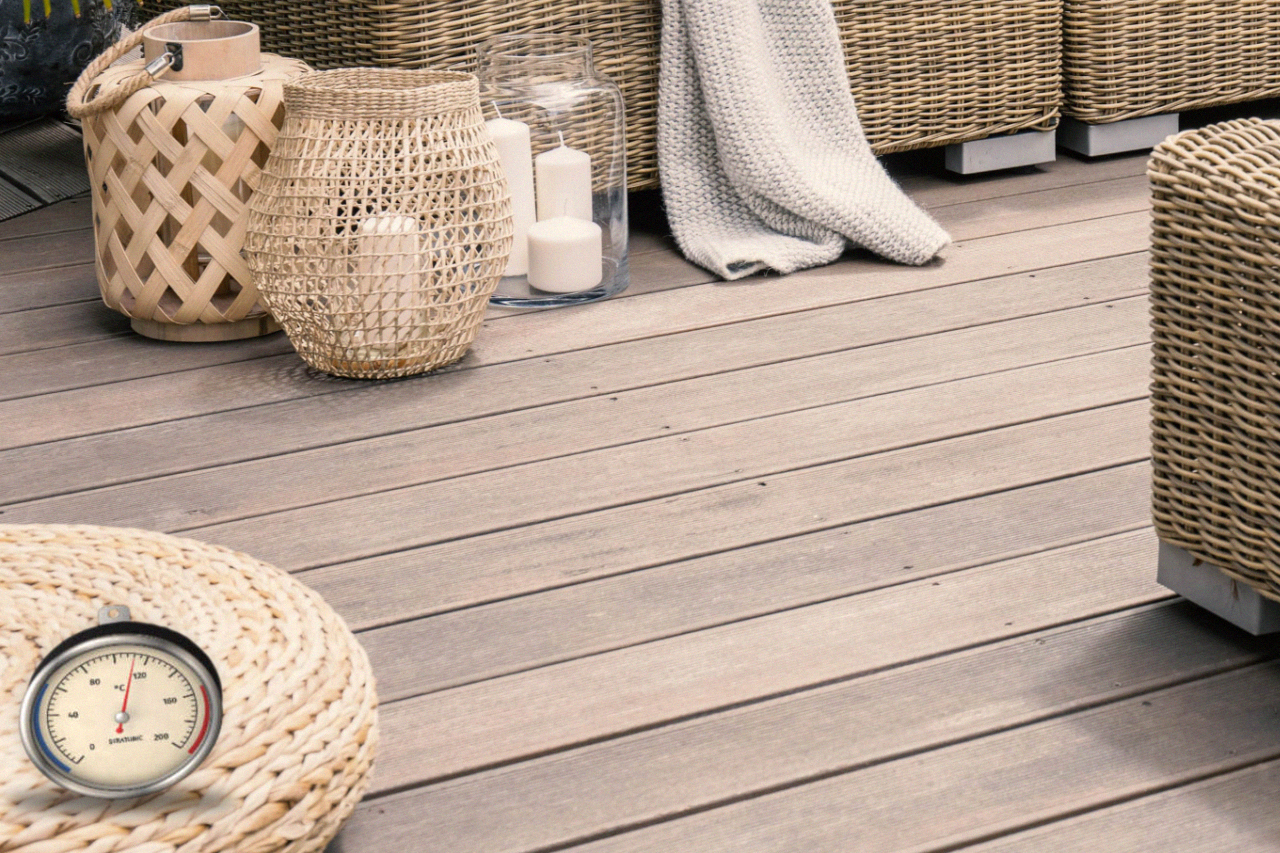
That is value=112 unit=°C
